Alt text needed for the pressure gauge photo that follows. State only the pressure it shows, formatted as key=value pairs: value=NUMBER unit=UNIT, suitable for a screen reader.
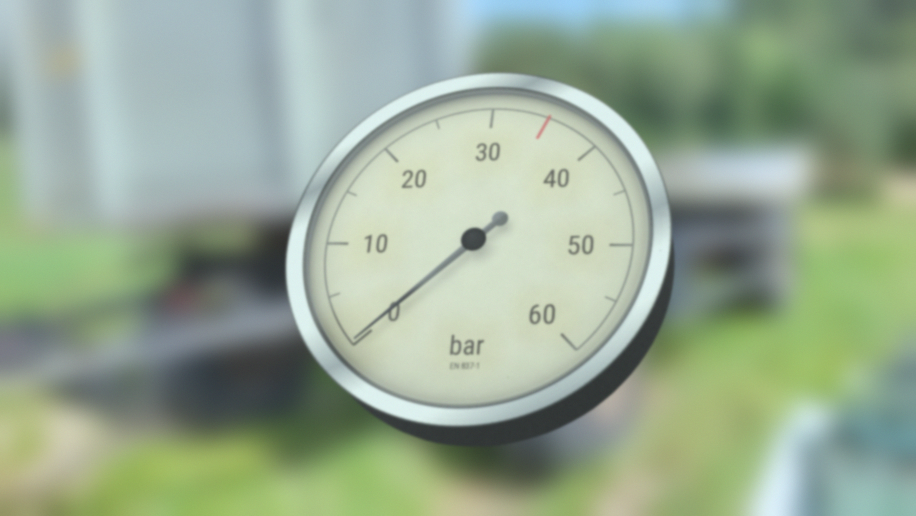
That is value=0 unit=bar
